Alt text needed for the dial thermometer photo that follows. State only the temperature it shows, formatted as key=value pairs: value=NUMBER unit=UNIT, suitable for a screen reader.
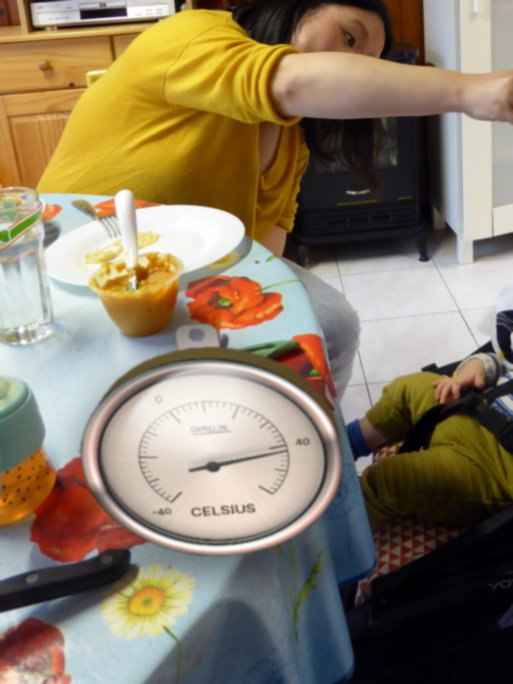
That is value=40 unit=°C
